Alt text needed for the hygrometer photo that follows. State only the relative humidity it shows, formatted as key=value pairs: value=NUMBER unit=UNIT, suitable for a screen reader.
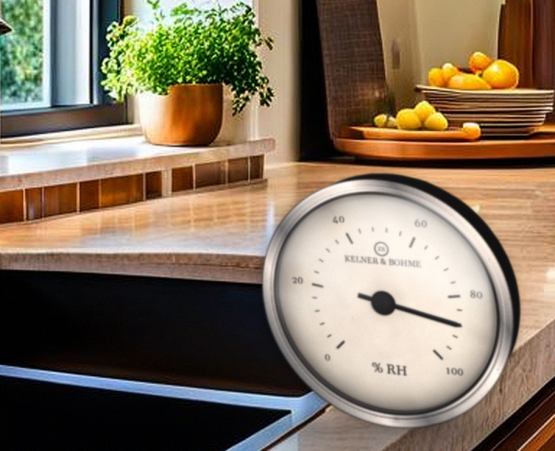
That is value=88 unit=%
